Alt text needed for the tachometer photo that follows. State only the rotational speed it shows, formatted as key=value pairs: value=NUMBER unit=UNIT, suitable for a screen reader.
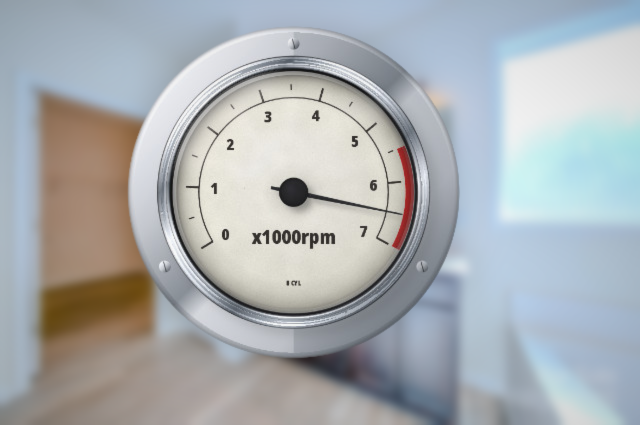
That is value=6500 unit=rpm
